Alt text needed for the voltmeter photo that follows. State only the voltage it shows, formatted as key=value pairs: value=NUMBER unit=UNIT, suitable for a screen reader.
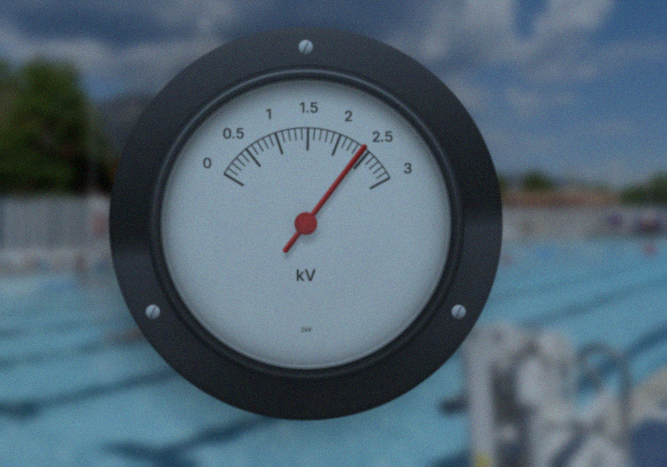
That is value=2.4 unit=kV
